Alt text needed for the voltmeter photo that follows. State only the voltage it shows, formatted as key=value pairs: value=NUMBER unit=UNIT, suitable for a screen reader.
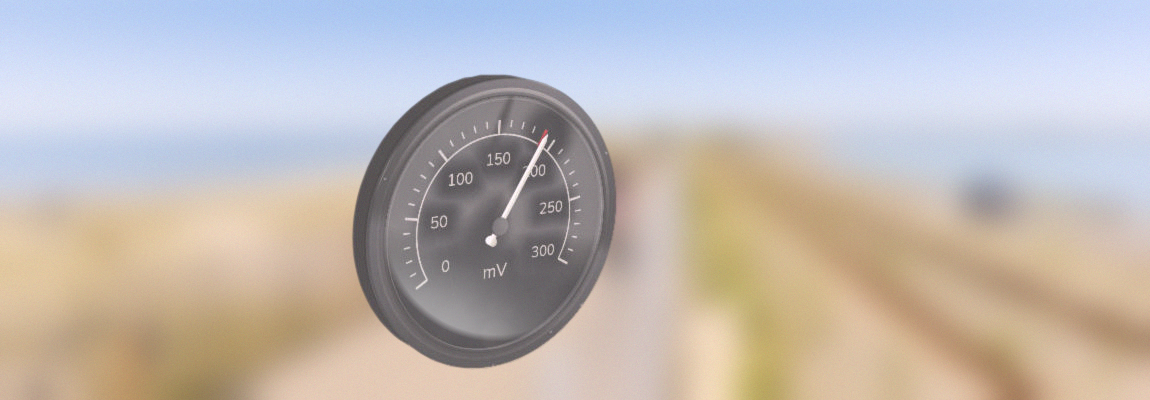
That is value=190 unit=mV
